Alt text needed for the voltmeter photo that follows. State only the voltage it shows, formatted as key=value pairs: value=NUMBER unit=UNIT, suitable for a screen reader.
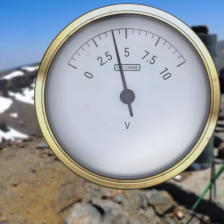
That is value=4 unit=V
